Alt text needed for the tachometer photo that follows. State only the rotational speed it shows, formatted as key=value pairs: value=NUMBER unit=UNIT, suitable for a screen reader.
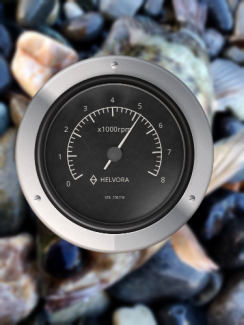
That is value=5200 unit=rpm
